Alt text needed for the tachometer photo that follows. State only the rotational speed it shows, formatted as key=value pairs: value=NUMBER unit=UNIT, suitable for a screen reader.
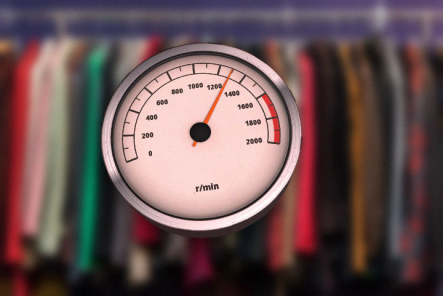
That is value=1300 unit=rpm
